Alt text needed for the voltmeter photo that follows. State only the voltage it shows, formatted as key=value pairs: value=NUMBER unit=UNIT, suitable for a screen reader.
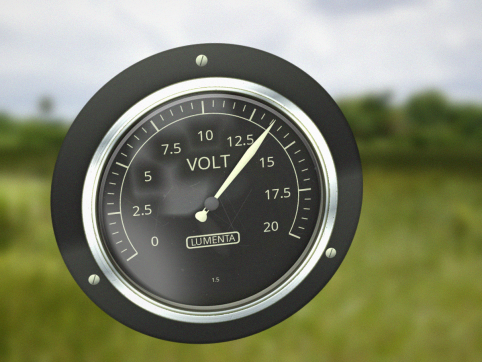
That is value=13.5 unit=V
